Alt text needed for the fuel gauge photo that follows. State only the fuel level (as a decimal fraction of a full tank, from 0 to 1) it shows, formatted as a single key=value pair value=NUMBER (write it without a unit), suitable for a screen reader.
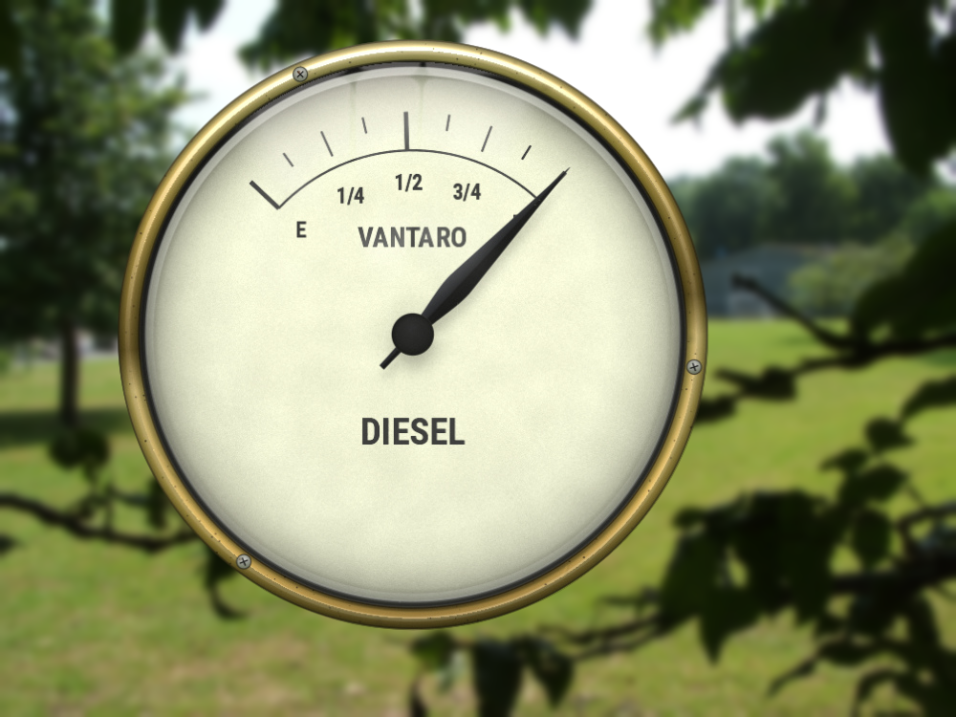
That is value=1
